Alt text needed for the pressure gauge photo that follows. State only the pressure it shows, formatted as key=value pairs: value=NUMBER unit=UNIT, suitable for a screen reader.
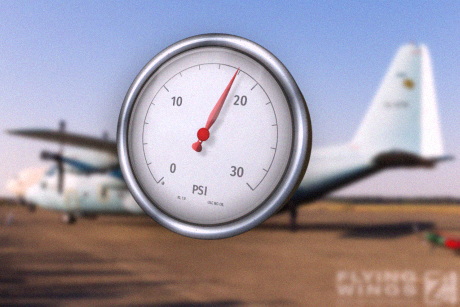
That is value=18 unit=psi
